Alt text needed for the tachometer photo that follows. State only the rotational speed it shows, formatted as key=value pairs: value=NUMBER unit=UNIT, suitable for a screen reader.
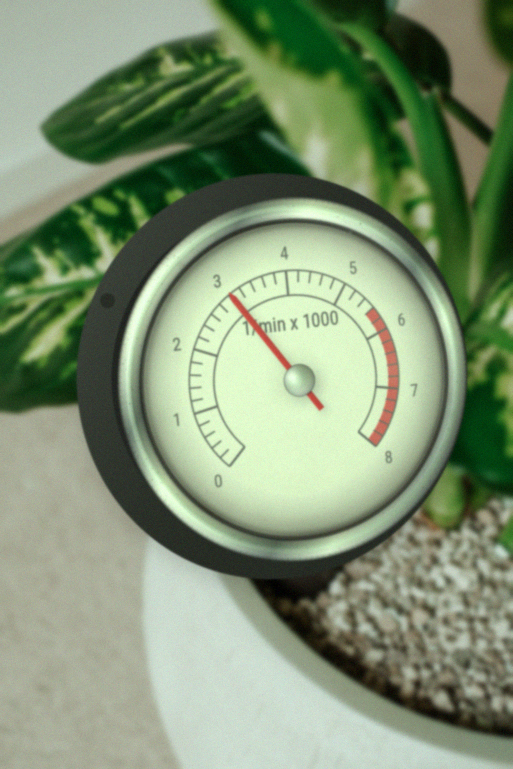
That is value=3000 unit=rpm
